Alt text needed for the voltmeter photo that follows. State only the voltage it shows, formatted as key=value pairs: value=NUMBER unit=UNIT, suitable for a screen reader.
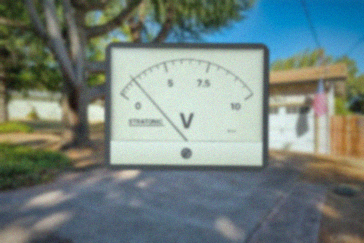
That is value=2.5 unit=V
